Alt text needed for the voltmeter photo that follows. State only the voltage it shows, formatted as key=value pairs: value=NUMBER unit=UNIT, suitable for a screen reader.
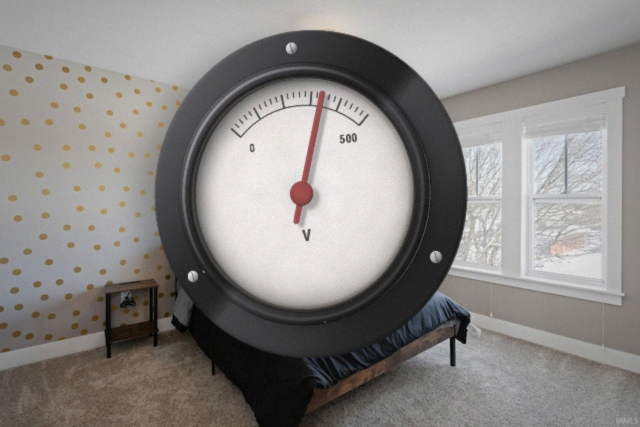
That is value=340 unit=V
